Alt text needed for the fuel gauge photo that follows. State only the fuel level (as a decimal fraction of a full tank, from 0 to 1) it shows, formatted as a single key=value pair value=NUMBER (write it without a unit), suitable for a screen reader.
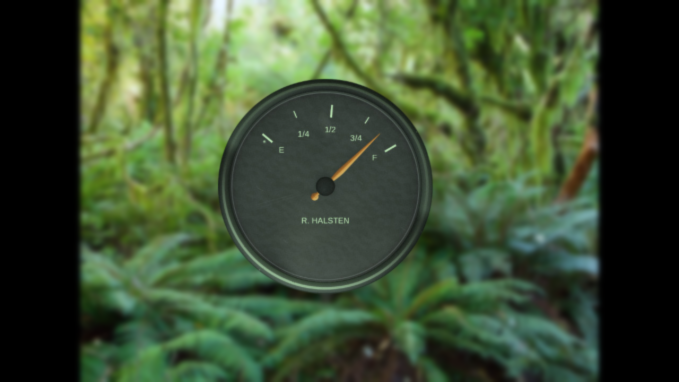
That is value=0.875
